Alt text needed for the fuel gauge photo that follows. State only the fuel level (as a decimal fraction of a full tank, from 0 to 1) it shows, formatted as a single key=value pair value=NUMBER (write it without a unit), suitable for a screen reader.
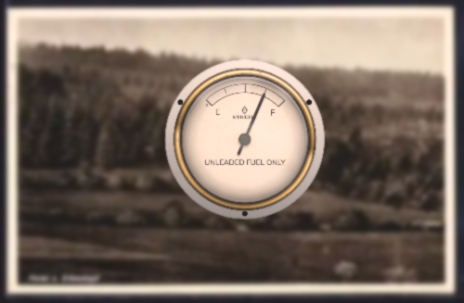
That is value=0.75
